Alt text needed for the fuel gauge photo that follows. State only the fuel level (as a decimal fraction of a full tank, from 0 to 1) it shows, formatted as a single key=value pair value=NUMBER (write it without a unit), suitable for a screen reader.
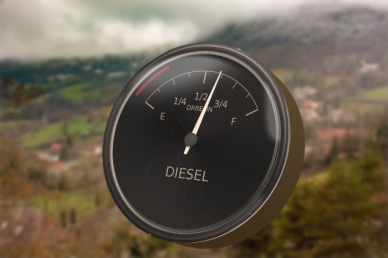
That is value=0.625
